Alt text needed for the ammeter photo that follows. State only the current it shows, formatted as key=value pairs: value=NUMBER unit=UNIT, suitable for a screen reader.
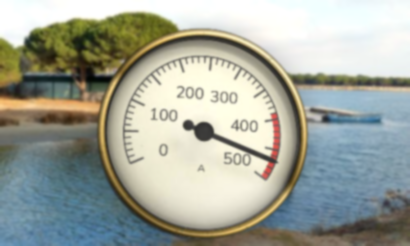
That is value=470 unit=A
